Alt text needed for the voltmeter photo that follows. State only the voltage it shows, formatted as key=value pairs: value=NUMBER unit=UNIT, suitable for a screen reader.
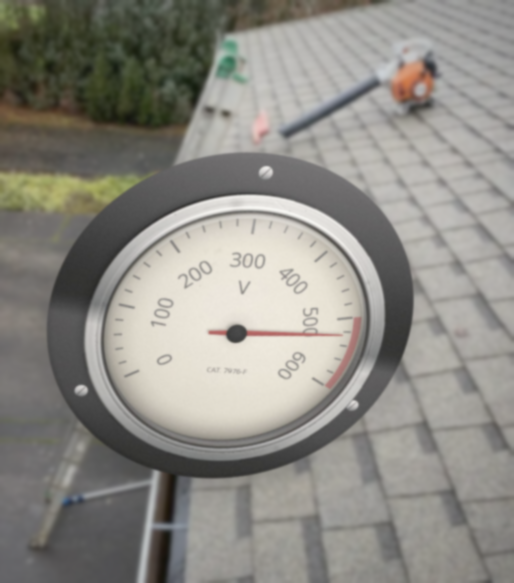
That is value=520 unit=V
